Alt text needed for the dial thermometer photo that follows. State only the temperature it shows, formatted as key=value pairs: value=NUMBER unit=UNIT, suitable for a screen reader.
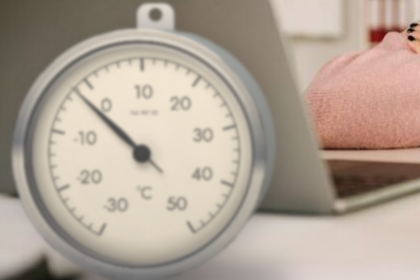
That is value=-2 unit=°C
